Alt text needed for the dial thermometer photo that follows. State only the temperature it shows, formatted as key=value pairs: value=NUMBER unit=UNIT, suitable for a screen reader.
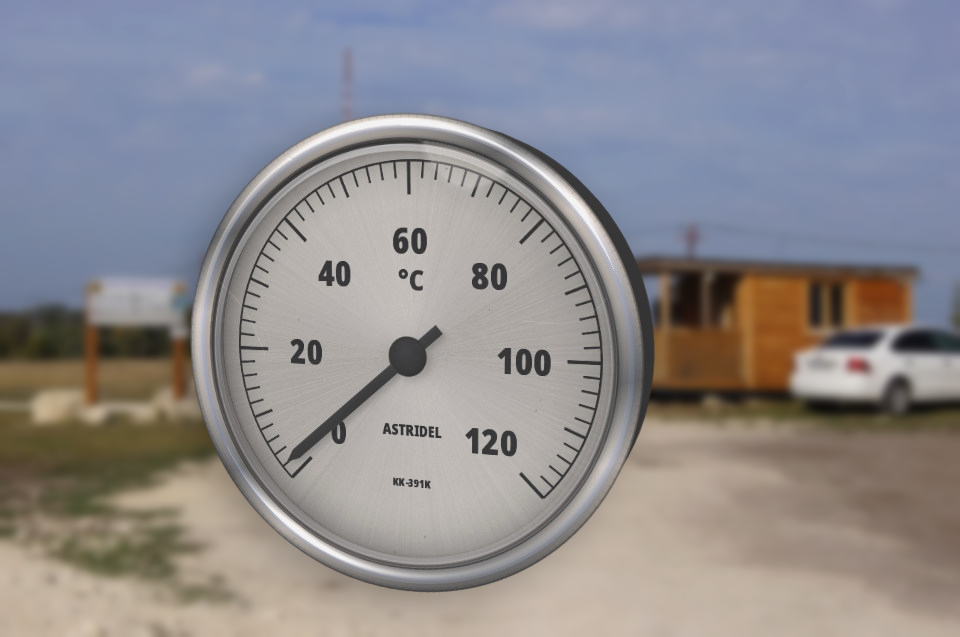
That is value=2 unit=°C
